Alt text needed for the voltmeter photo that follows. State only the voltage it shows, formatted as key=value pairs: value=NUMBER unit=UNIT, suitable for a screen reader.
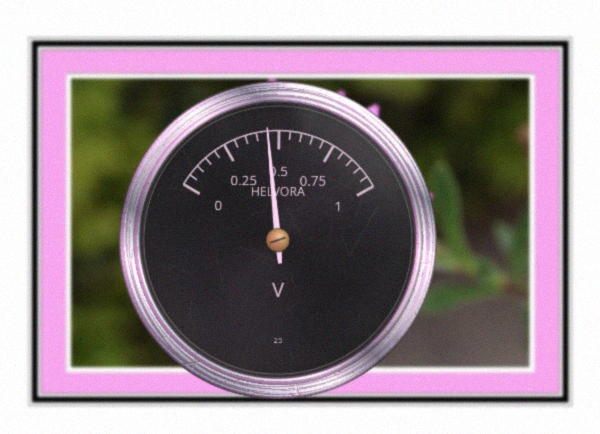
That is value=0.45 unit=V
